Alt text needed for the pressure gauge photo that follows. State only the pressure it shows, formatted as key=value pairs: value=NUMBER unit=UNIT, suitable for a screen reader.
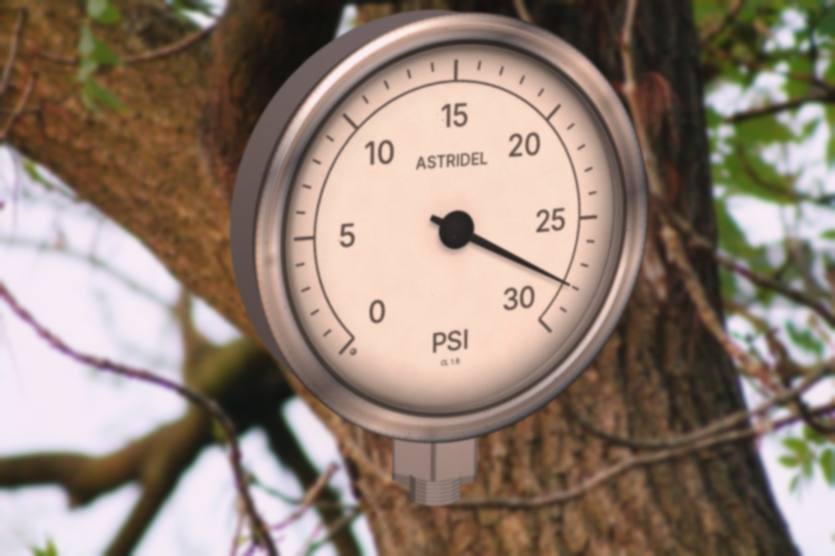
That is value=28 unit=psi
